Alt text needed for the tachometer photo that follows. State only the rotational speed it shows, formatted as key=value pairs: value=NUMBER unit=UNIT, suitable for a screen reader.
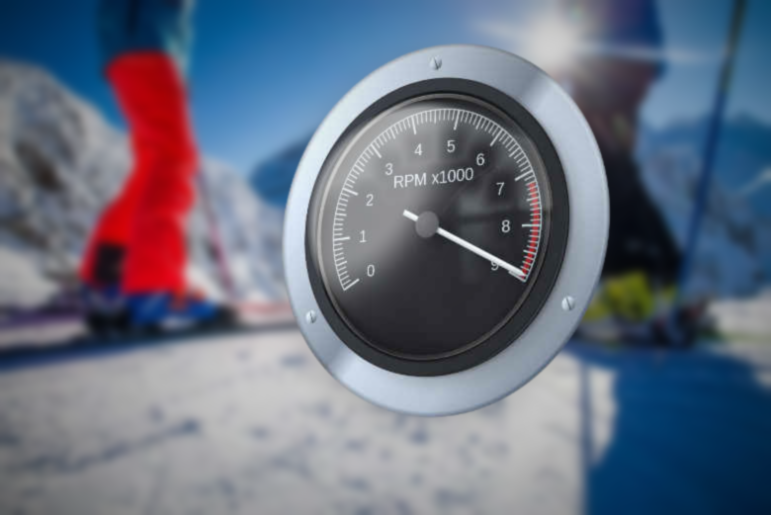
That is value=8900 unit=rpm
